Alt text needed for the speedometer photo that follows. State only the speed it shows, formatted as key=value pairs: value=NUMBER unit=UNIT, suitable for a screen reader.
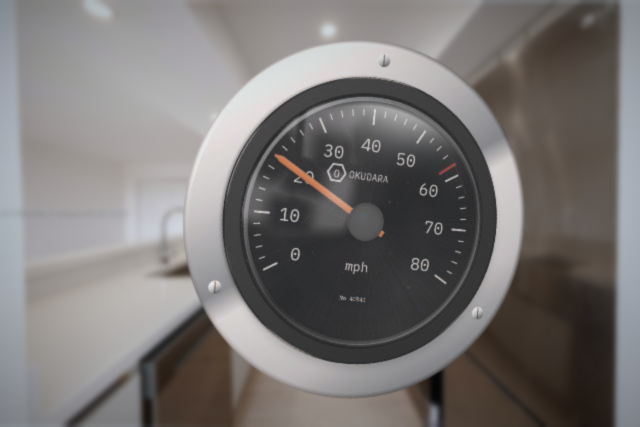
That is value=20 unit=mph
